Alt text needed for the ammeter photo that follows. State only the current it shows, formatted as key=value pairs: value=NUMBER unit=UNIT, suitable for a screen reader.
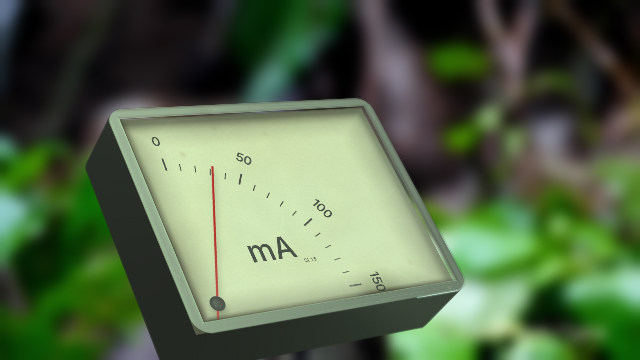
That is value=30 unit=mA
